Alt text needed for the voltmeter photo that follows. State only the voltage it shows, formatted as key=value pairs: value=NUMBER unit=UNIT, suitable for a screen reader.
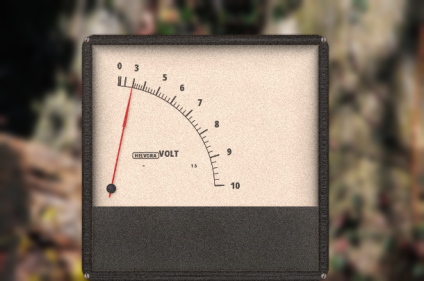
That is value=3 unit=V
